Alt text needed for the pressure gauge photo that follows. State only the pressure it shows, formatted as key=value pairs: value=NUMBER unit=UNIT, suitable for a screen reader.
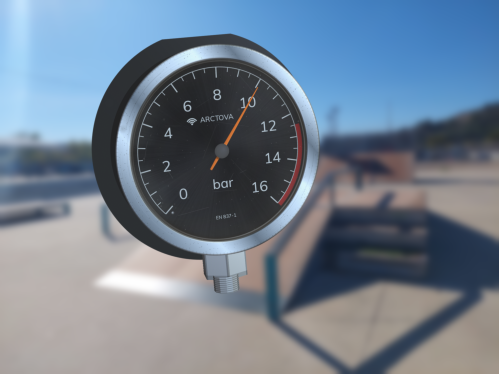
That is value=10 unit=bar
